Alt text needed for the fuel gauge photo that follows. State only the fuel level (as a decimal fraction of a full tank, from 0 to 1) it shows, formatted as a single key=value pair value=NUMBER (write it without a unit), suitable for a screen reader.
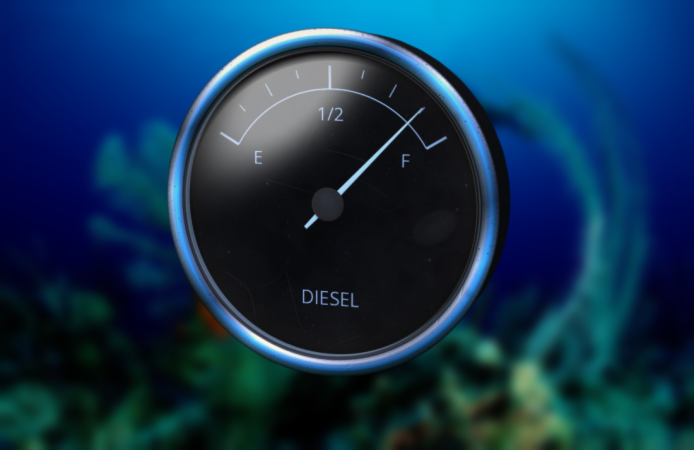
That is value=0.875
